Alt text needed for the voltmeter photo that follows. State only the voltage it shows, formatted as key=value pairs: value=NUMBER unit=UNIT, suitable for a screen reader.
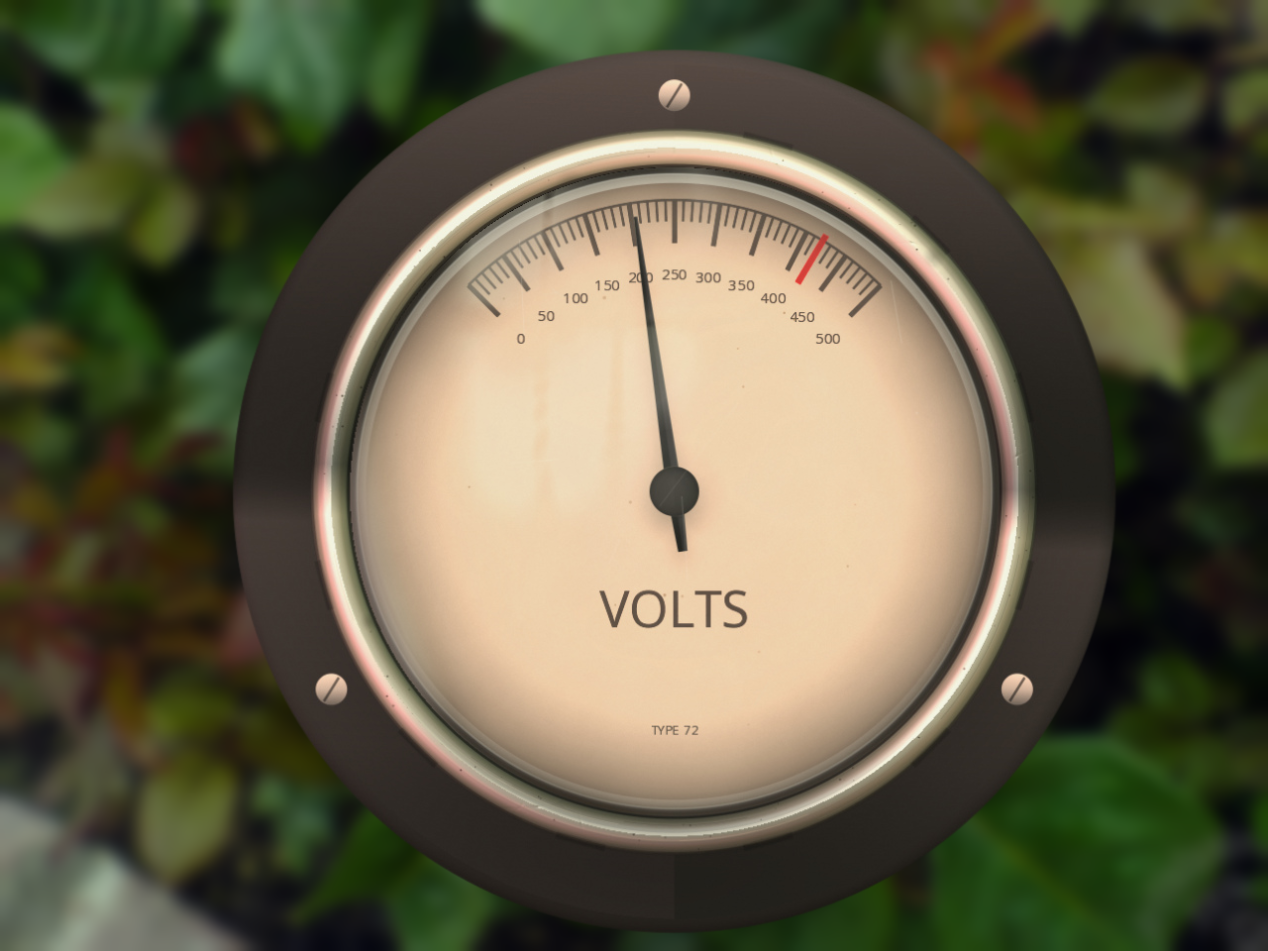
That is value=205 unit=V
